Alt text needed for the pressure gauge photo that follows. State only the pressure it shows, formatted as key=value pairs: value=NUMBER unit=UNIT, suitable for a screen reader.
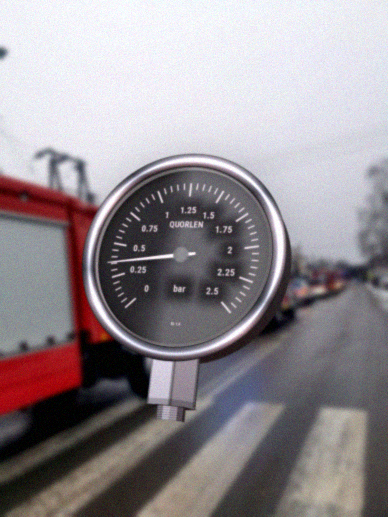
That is value=0.35 unit=bar
